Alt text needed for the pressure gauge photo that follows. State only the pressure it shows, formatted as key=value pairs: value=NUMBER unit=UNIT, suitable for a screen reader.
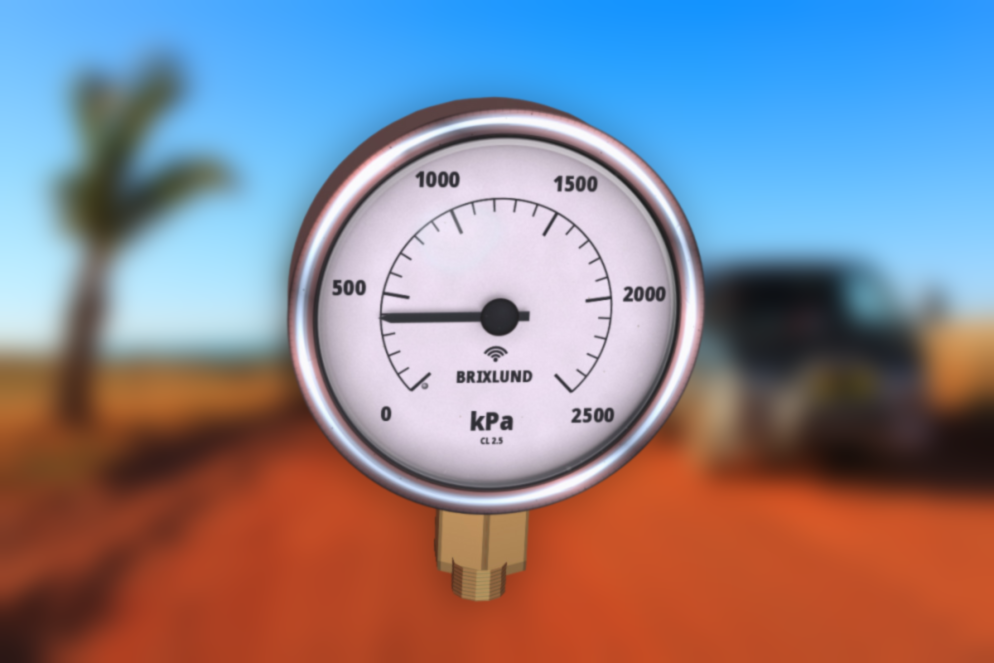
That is value=400 unit=kPa
